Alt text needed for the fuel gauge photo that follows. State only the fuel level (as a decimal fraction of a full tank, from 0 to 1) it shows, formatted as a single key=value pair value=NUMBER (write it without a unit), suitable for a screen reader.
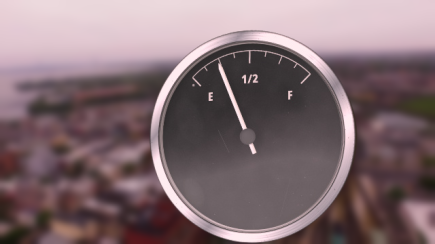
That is value=0.25
